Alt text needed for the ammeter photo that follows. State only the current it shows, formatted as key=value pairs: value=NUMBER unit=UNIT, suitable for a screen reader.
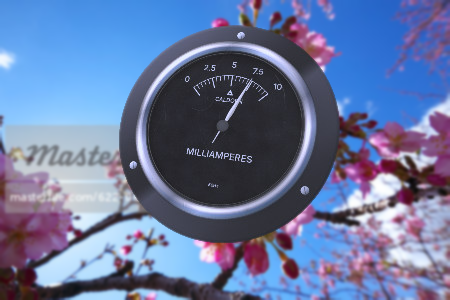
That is value=7.5 unit=mA
